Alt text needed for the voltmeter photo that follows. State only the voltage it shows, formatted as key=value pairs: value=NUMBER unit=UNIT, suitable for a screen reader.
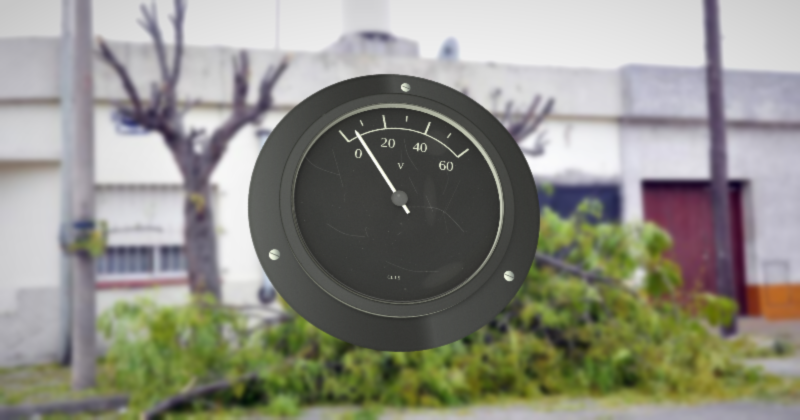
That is value=5 unit=V
